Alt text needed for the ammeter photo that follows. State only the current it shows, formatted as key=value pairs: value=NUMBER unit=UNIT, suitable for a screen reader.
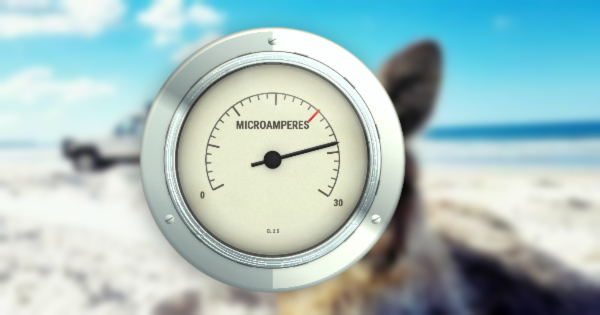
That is value=24 unit=µA
